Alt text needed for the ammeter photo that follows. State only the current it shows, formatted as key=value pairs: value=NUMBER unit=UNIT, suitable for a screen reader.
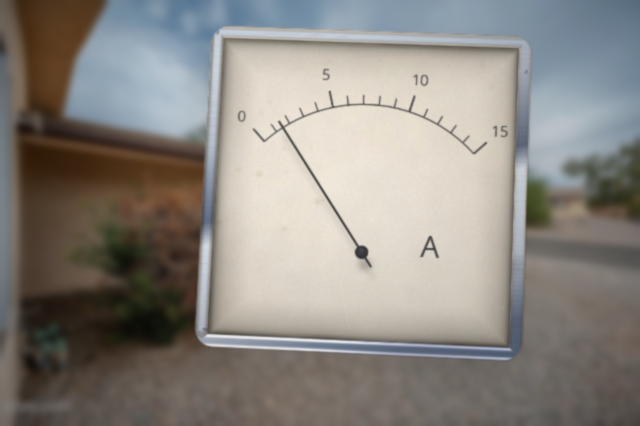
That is value=1.5 unit=A
